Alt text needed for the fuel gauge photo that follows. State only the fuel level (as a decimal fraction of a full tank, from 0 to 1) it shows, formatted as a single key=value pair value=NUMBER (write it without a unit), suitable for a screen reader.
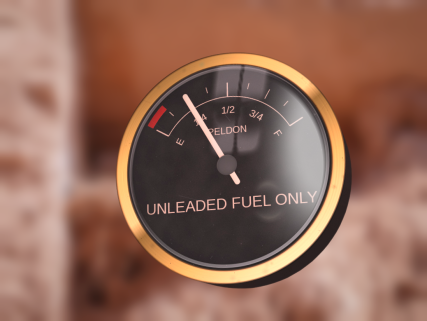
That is value=0.25
